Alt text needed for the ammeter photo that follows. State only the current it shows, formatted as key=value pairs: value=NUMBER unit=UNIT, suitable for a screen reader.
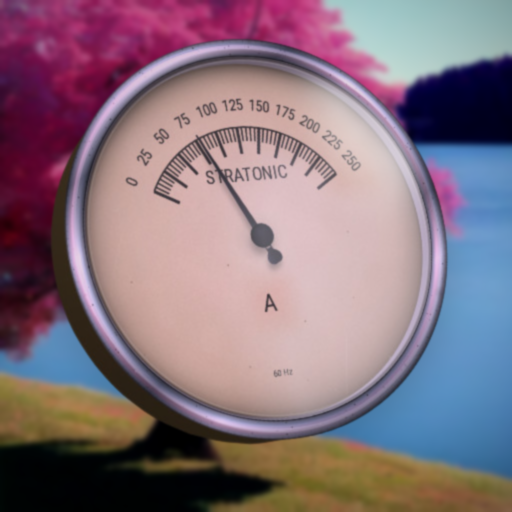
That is value=75 unit=A
